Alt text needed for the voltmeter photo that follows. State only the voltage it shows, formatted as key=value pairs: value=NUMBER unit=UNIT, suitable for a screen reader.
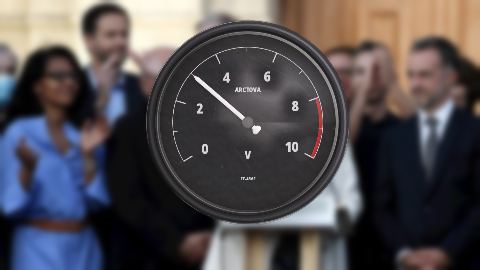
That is value=3 unit=V
